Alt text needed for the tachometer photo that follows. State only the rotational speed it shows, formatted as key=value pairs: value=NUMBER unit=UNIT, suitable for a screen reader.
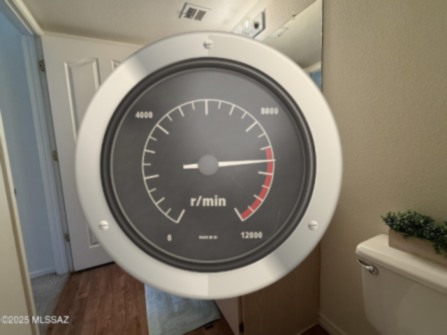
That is value=9500 unit=rpm
